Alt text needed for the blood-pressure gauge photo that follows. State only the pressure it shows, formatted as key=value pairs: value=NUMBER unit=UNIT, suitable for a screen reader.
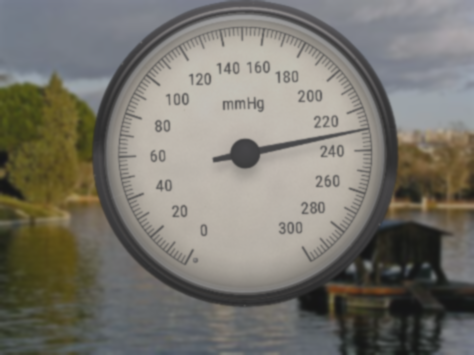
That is value=230 unit=mmHg
